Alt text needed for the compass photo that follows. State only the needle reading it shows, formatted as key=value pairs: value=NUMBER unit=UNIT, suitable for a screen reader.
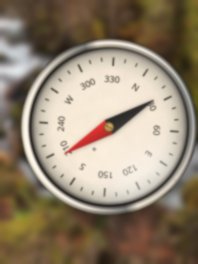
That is value=205 unit=°
